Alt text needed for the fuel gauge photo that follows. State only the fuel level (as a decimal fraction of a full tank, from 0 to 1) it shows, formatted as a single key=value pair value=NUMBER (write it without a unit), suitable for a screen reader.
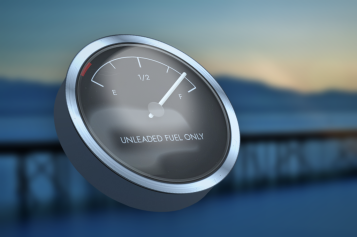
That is value=0.875
